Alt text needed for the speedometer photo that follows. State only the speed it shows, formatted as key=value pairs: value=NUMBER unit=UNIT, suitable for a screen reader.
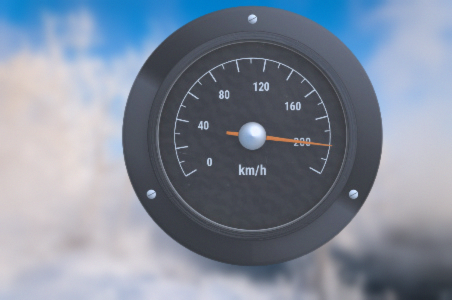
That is value=200 unit=km/h
